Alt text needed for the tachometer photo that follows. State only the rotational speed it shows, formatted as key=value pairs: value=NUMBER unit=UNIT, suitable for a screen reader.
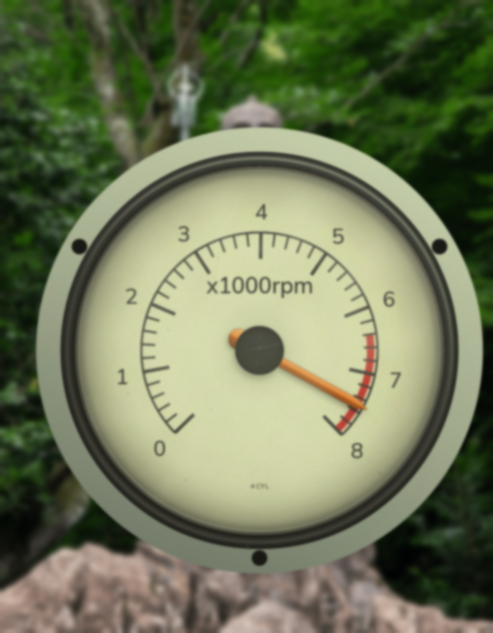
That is value=7500 unit=rpm
